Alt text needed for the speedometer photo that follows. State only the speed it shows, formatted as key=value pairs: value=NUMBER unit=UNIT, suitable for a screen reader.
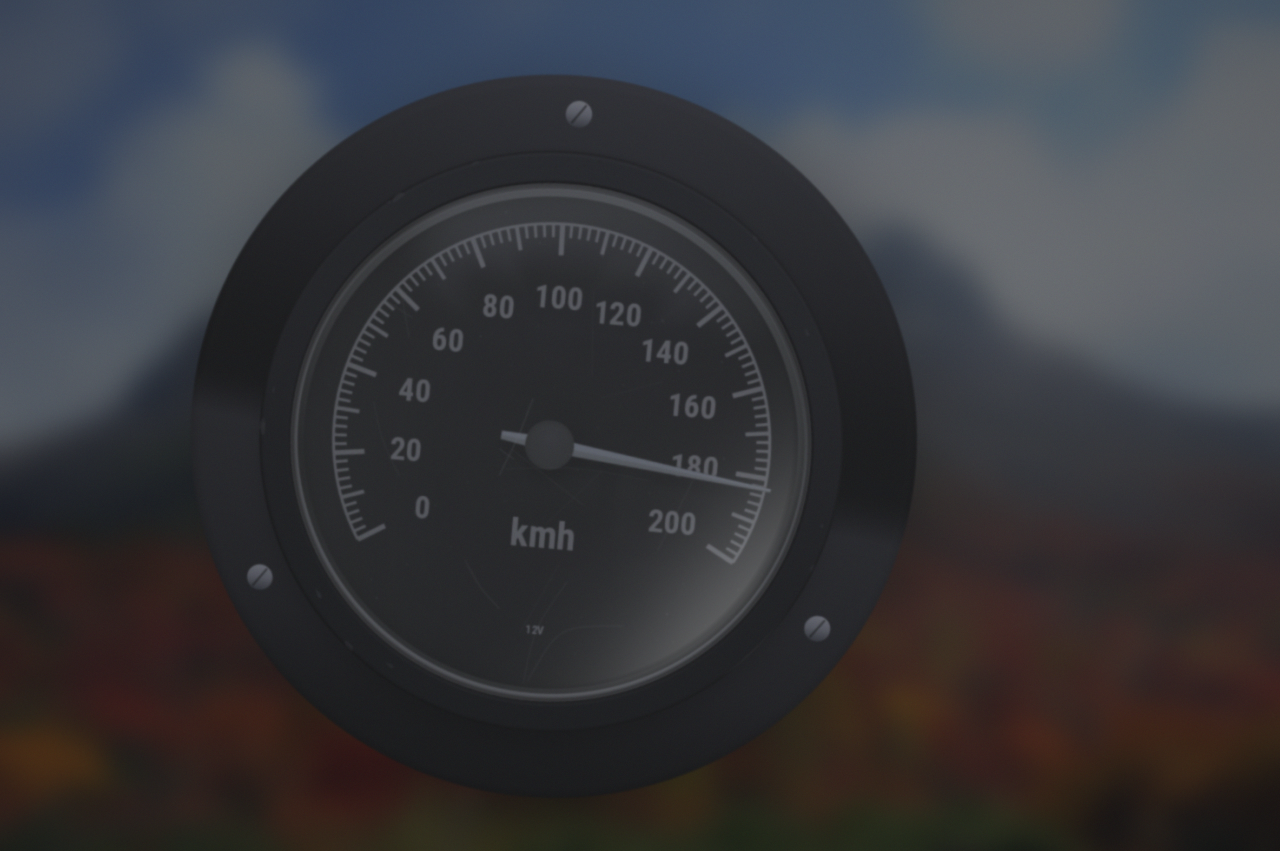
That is value=182 unit=km/h
